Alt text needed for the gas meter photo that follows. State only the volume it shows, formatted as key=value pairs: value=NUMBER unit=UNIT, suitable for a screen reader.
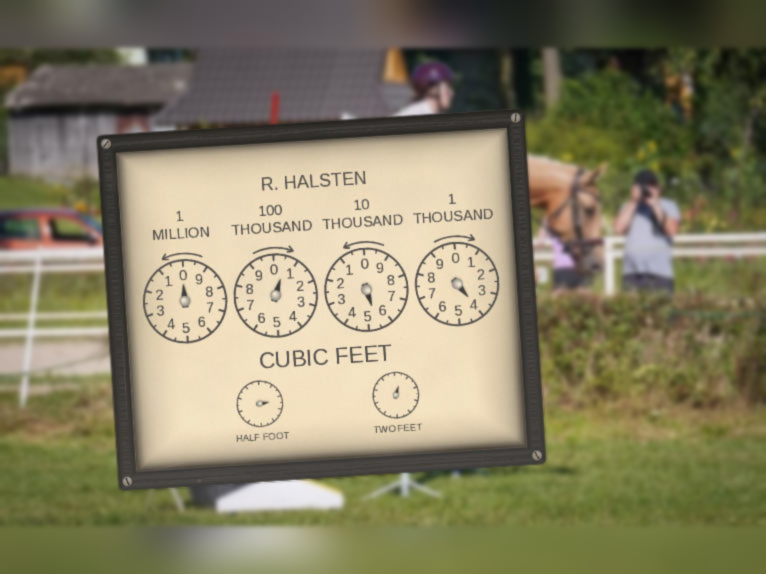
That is value=5400 unit=ft³
